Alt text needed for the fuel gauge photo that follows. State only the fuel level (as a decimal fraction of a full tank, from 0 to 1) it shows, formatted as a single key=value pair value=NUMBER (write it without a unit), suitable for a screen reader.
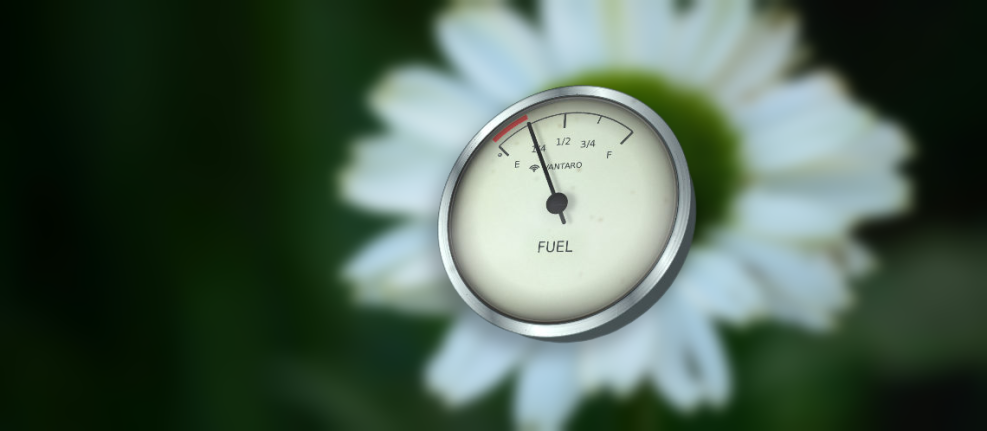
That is value=0.25
